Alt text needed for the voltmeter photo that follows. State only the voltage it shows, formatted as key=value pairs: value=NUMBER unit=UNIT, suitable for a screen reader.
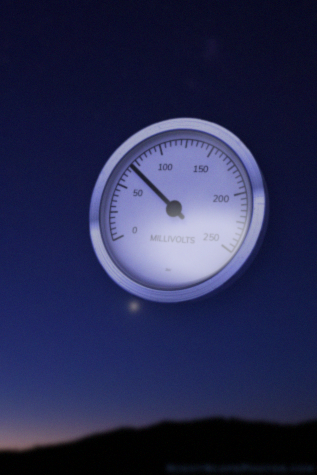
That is value=70 unit=mV
